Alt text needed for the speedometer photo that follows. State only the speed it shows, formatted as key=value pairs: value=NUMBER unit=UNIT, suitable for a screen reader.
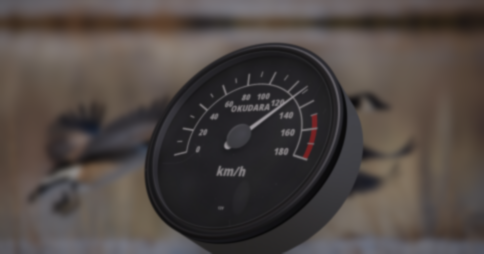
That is value=130 unit=km/h
